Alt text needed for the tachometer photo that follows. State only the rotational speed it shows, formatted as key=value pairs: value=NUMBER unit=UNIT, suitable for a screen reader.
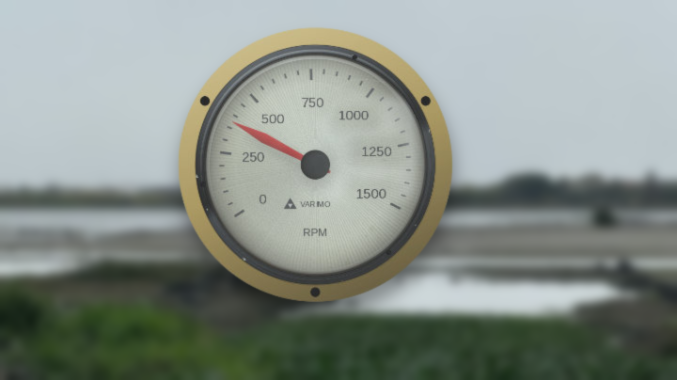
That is value=375 unit=rpm
